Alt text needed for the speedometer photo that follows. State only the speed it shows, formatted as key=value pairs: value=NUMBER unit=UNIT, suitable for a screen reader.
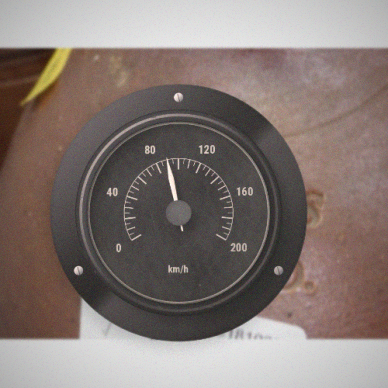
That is value=90 unit=km/h
